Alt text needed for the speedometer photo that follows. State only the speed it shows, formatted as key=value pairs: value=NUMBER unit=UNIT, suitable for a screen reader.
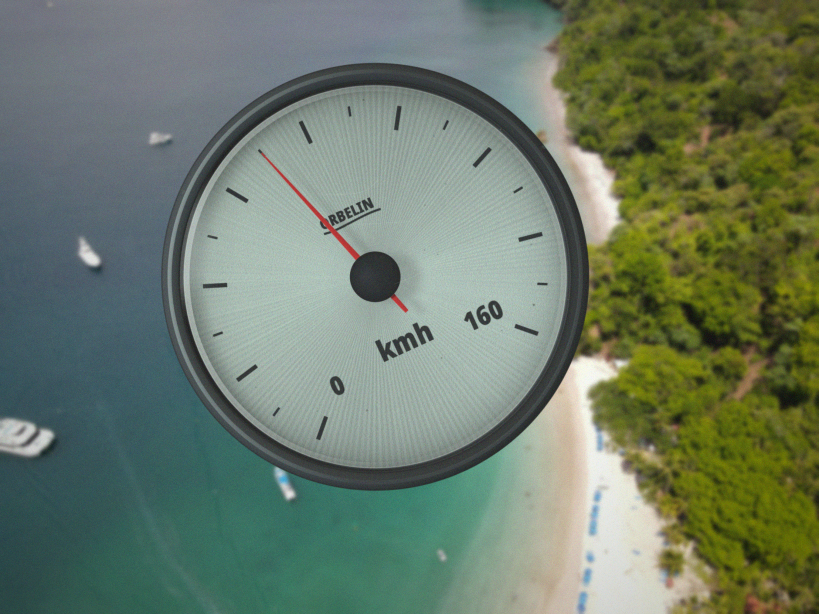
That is value=70 unit=km/h
